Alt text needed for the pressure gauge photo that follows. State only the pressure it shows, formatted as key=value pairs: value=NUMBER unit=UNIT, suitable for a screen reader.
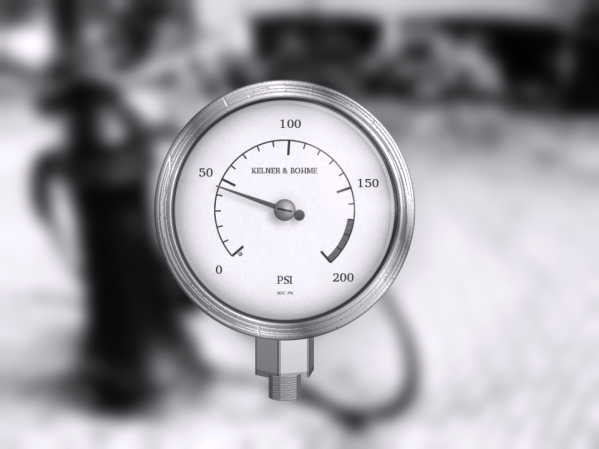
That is value=45 unit=psi
